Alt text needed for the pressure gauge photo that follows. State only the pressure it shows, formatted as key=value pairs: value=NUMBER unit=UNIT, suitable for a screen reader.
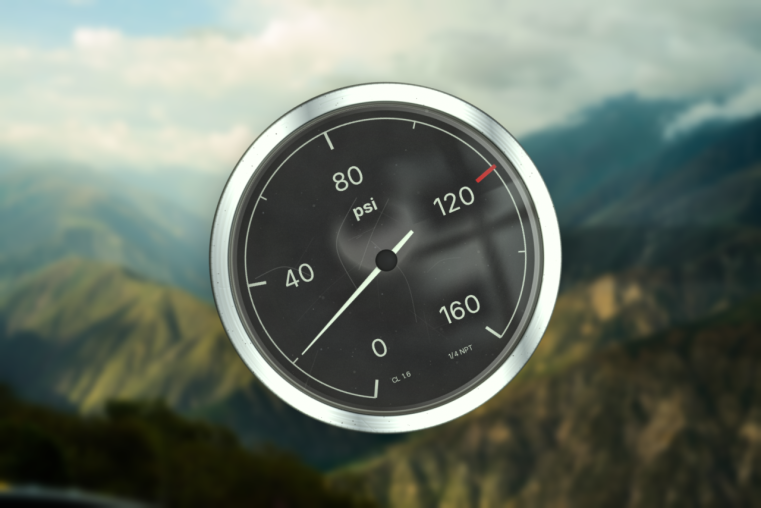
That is value=20 unit=psi
